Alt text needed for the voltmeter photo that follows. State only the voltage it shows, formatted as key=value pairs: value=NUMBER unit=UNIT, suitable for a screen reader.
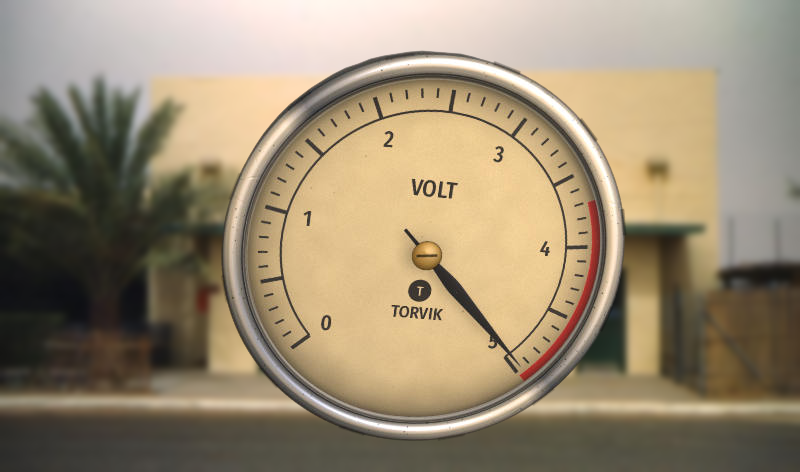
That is value=4.95 unit=V
